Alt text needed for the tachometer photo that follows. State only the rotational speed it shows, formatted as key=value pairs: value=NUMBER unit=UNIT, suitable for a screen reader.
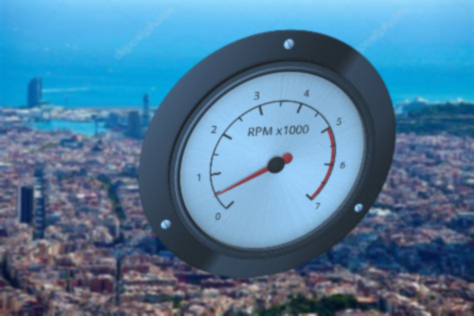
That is value=500 unit=rpm
